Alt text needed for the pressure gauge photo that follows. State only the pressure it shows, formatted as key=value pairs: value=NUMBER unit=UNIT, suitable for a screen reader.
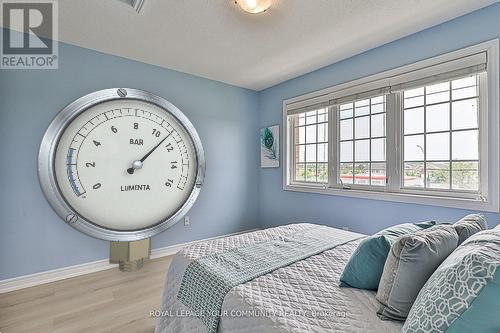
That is value=11 unit=bar
